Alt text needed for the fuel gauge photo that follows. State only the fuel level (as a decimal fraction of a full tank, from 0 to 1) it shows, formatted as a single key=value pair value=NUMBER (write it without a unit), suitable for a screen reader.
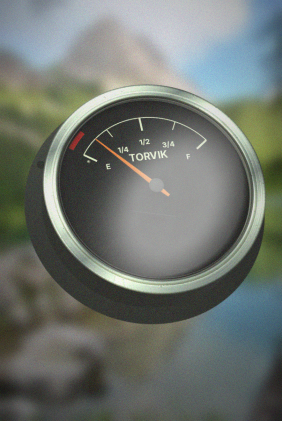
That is value=0.125
